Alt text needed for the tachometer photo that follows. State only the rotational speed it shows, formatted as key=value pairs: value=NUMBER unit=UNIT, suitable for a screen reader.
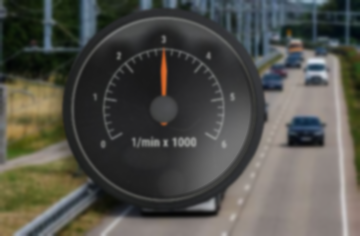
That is value=3000 unit=rpm
